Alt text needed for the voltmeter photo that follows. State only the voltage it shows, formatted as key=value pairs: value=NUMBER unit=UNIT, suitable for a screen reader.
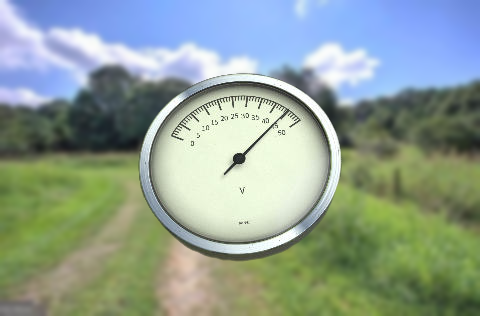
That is value=45 unit=V
